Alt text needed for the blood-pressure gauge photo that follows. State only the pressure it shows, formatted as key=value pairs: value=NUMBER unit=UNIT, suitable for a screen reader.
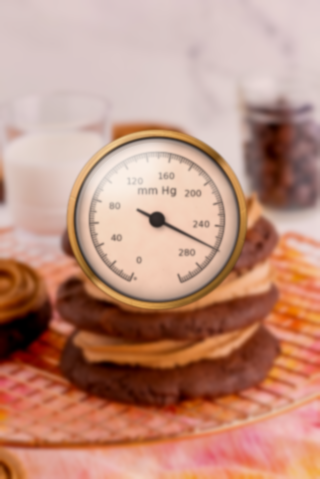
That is value=260 unit=mmHg
